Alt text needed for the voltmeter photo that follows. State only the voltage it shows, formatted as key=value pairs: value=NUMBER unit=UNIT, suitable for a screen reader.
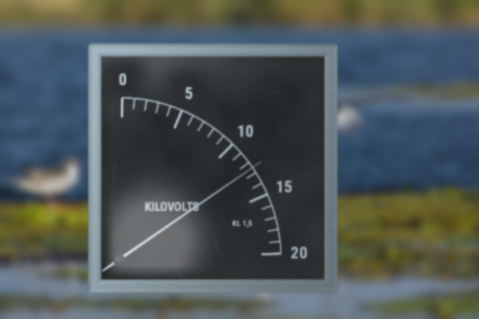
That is value=12.5 unit=kV
